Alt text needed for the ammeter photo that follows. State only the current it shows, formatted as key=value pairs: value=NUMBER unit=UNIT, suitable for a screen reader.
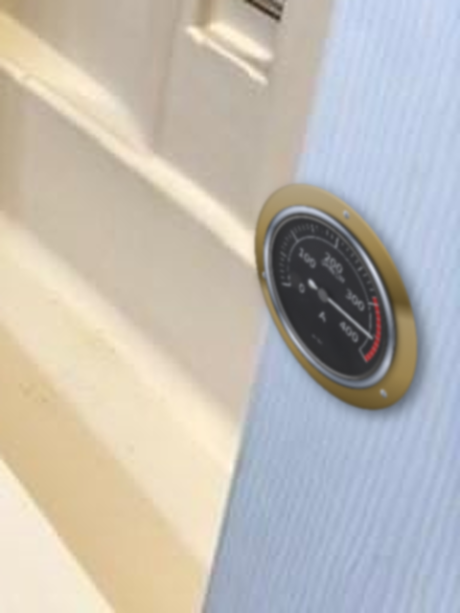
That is value=350 unit=A
